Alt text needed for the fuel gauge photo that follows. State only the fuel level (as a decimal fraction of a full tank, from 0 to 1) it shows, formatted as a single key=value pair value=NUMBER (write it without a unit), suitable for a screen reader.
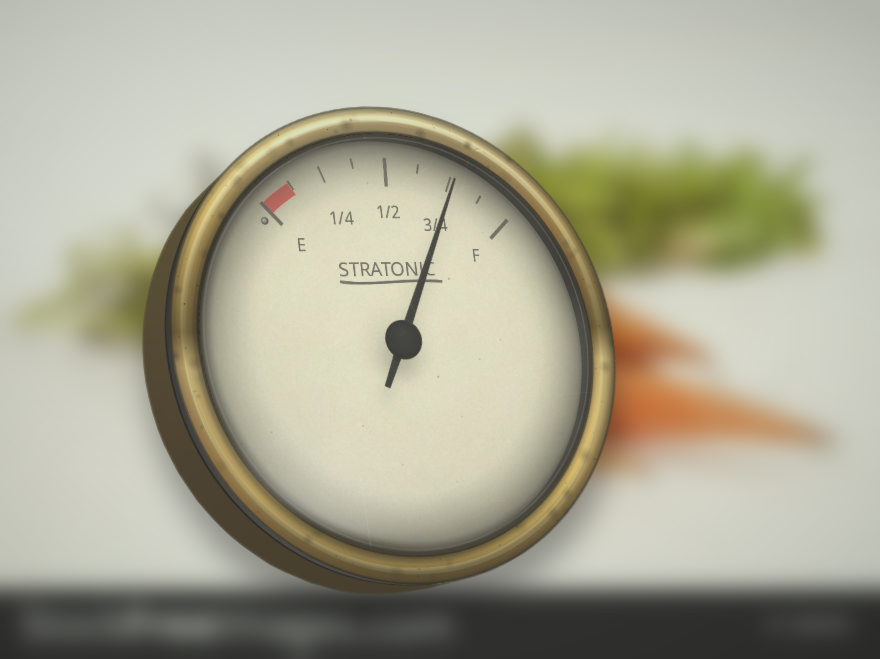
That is value=0.75
